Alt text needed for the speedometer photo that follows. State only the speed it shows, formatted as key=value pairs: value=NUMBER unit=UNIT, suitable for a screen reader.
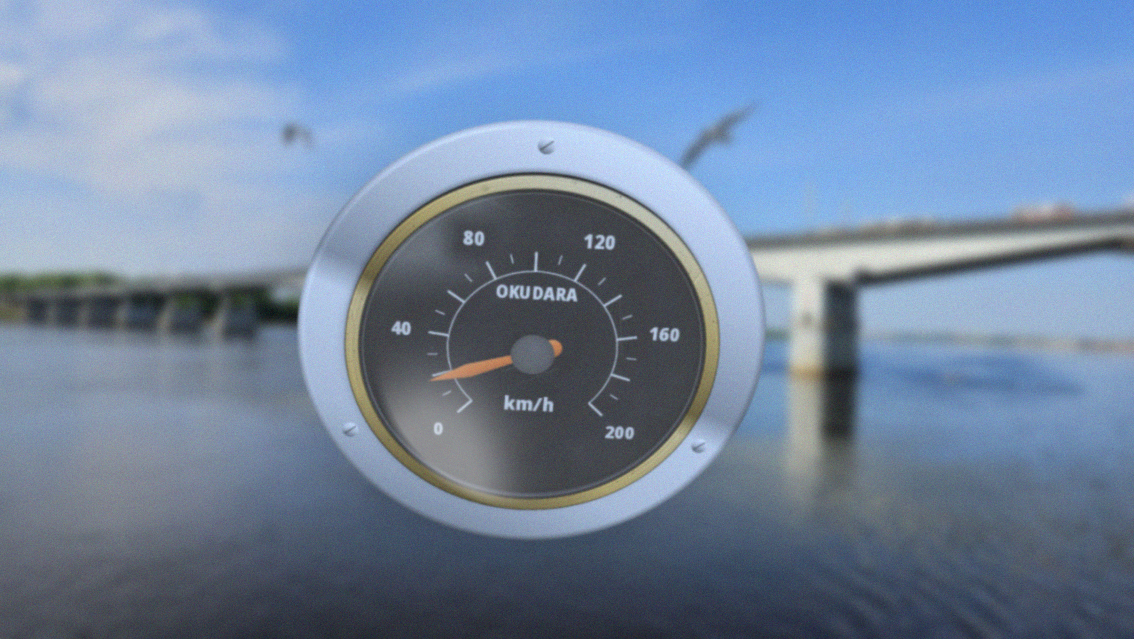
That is value=20 unit=km/h
